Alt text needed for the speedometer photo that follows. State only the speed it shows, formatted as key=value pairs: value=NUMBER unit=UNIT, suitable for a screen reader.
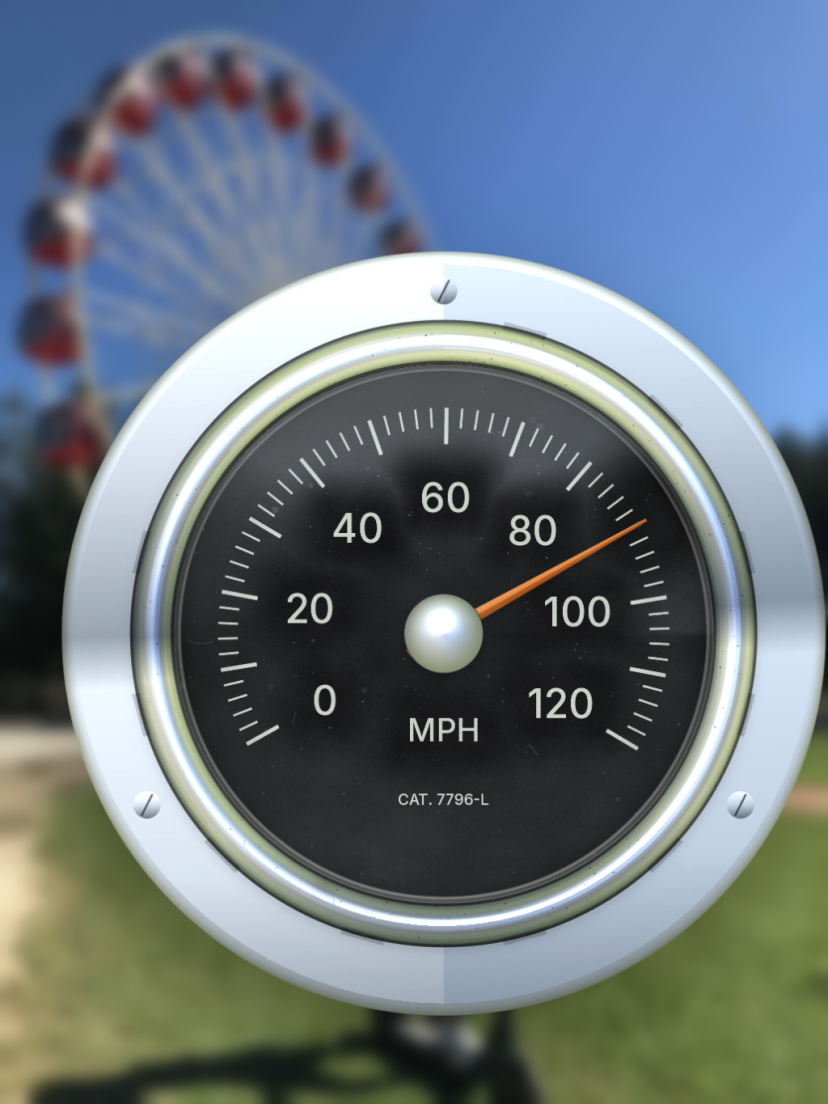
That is value=90 unit=mph
